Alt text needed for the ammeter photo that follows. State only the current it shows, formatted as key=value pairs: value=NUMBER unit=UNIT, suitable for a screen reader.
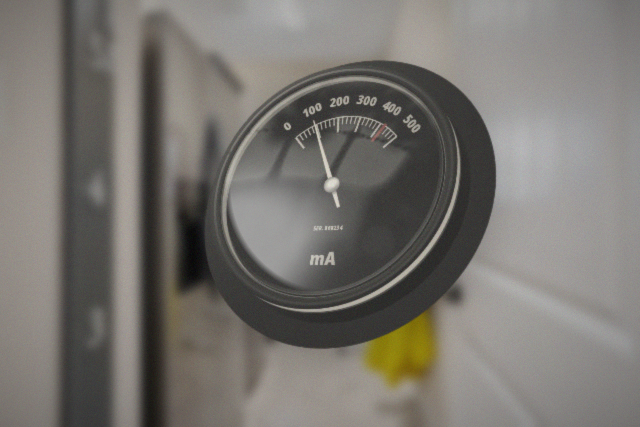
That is value=100 unit=mA
